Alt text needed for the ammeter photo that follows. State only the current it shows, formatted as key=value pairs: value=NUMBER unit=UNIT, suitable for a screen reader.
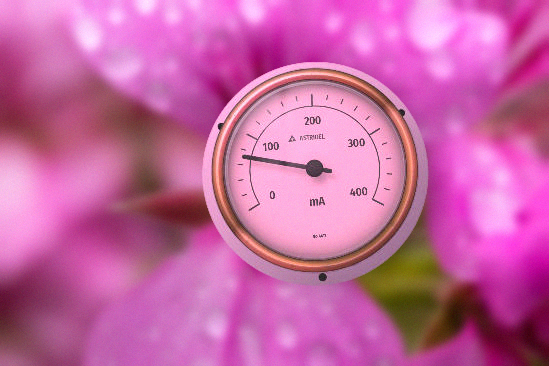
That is value=70 unit=mA
